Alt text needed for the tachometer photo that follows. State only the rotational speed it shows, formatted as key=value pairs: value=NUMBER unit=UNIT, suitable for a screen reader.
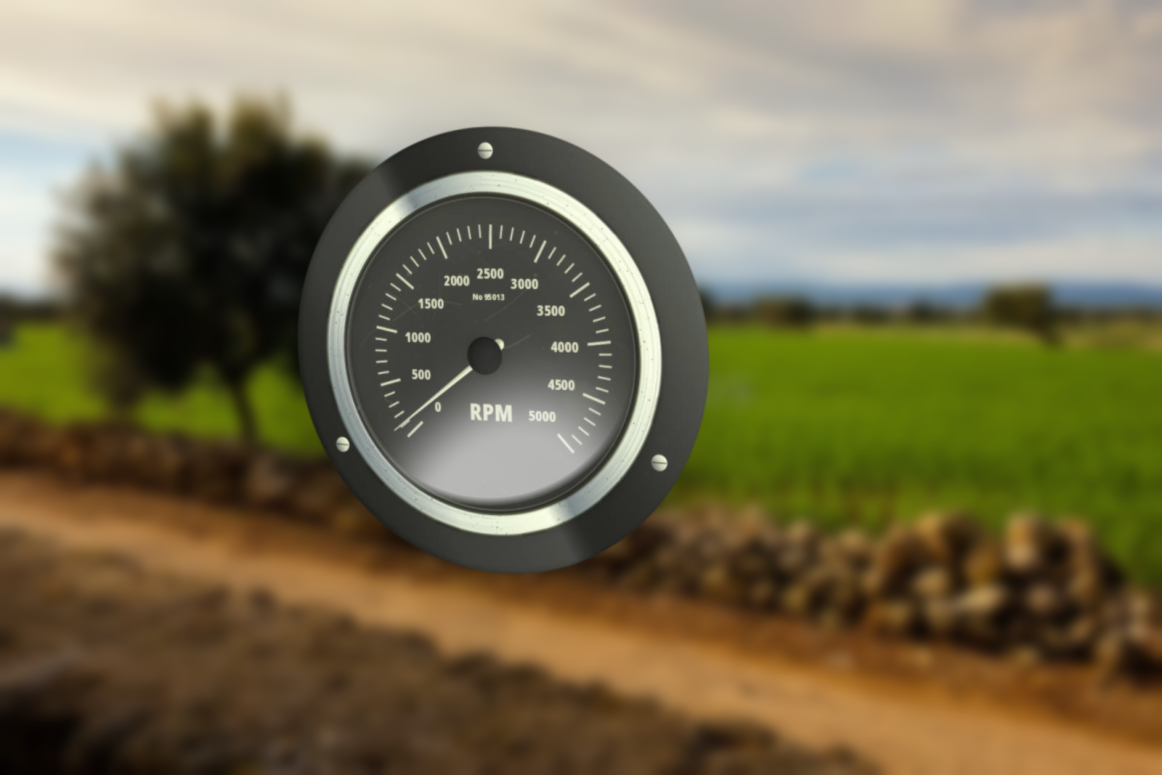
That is value=100 unit=rpm
